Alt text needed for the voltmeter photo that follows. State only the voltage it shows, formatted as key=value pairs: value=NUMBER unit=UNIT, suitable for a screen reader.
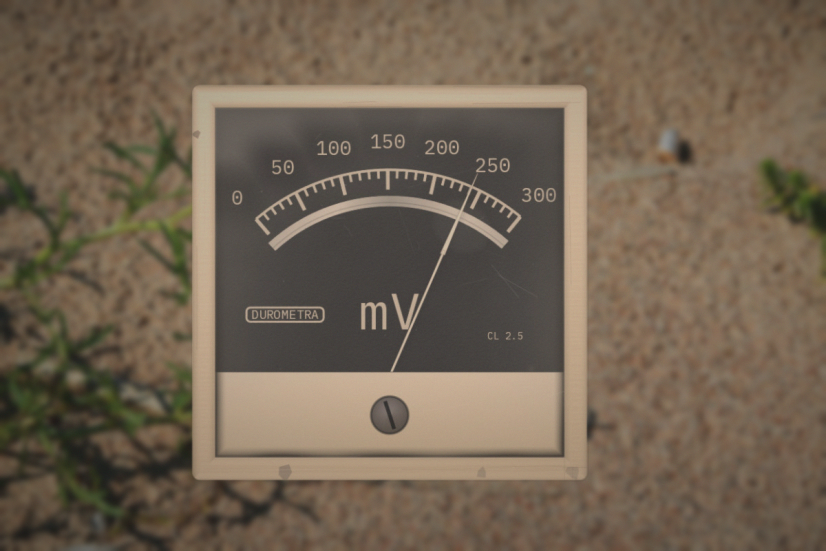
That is value=240 unit=mV
